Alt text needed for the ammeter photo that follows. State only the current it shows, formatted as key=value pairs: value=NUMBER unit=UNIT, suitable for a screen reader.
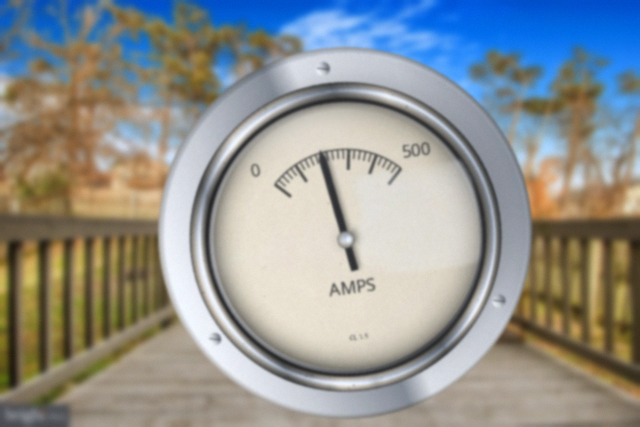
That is value=200 unit=A
